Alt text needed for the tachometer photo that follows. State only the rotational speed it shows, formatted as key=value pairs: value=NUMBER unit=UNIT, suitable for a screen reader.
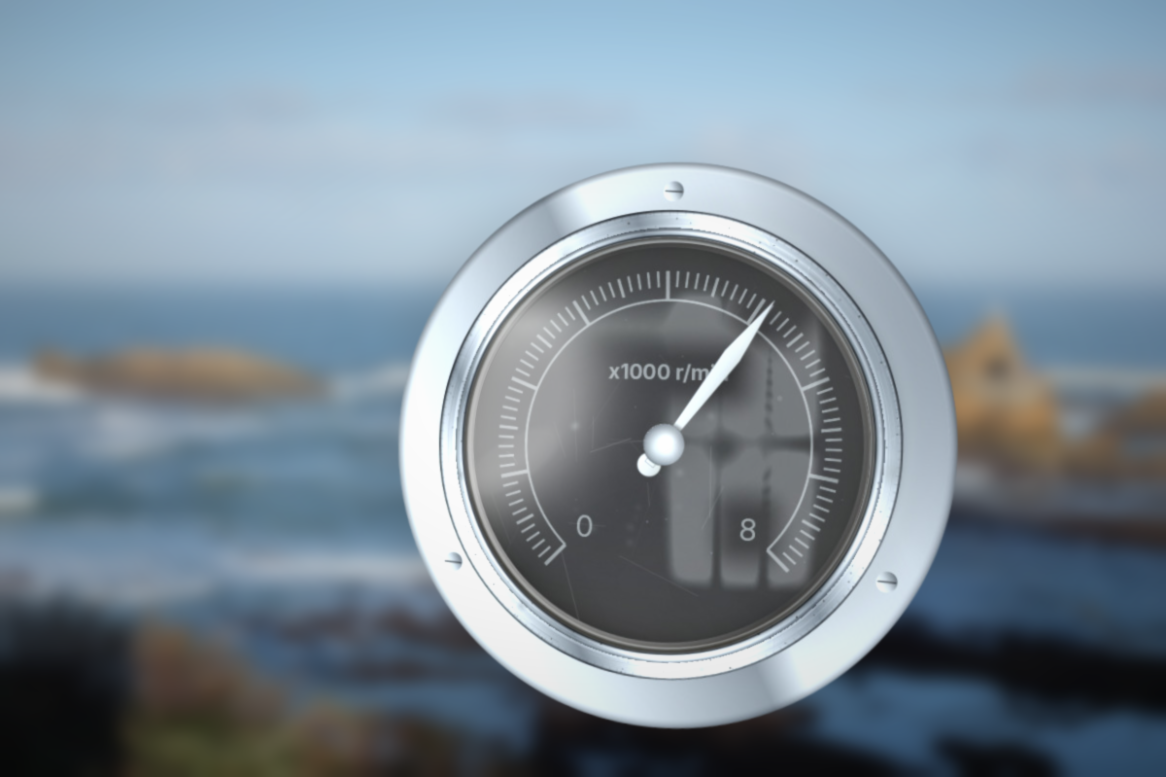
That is value=5100 unit=rpm
